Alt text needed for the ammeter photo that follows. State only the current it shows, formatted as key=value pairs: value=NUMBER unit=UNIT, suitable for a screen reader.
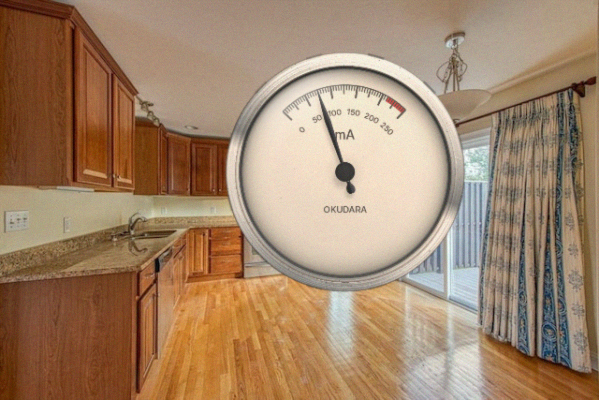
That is value=75 unit=mA
